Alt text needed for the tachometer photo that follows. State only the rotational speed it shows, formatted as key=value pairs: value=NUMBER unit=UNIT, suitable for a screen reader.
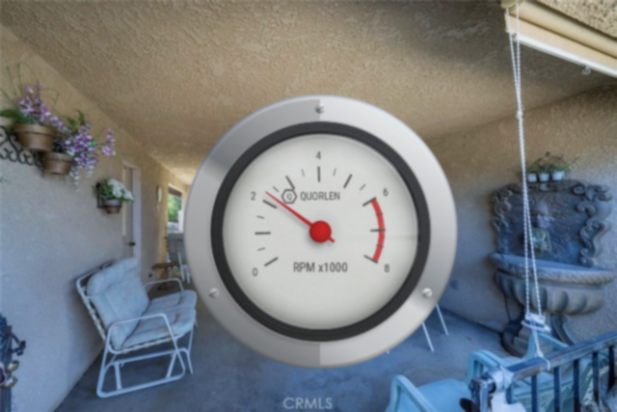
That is value=2250 unit=rpm
